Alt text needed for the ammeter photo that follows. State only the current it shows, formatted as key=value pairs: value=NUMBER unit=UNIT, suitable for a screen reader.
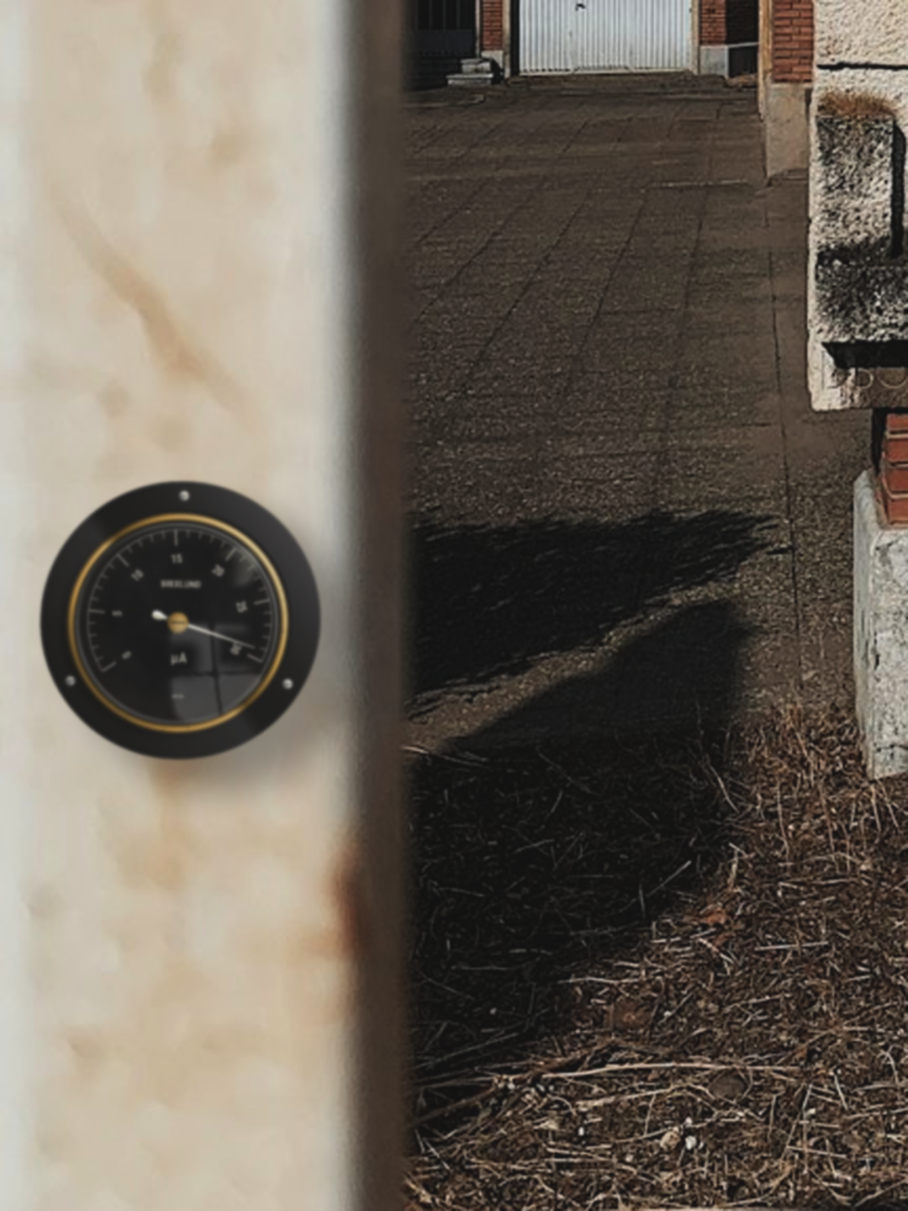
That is value=29 unit=µA
